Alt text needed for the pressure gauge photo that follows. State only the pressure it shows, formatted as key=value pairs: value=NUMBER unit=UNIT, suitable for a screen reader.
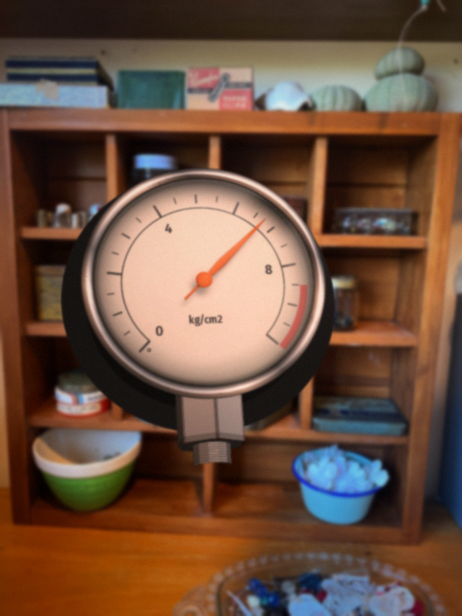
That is value=6.75 unit=kg/cm²
